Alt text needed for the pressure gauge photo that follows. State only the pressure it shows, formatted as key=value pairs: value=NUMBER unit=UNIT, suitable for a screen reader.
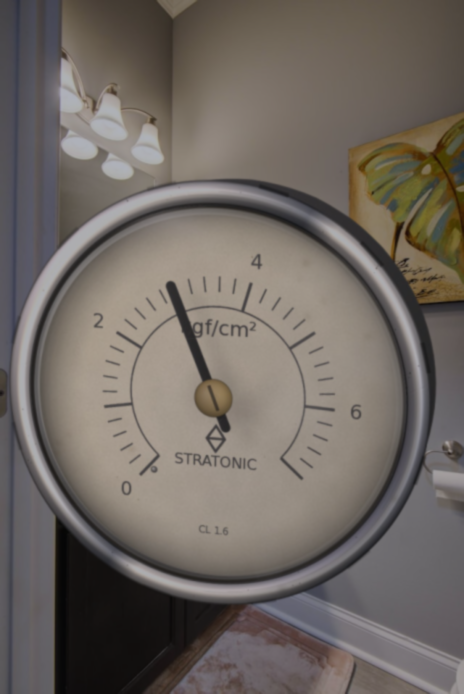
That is value=3 unit=kg/cm²
